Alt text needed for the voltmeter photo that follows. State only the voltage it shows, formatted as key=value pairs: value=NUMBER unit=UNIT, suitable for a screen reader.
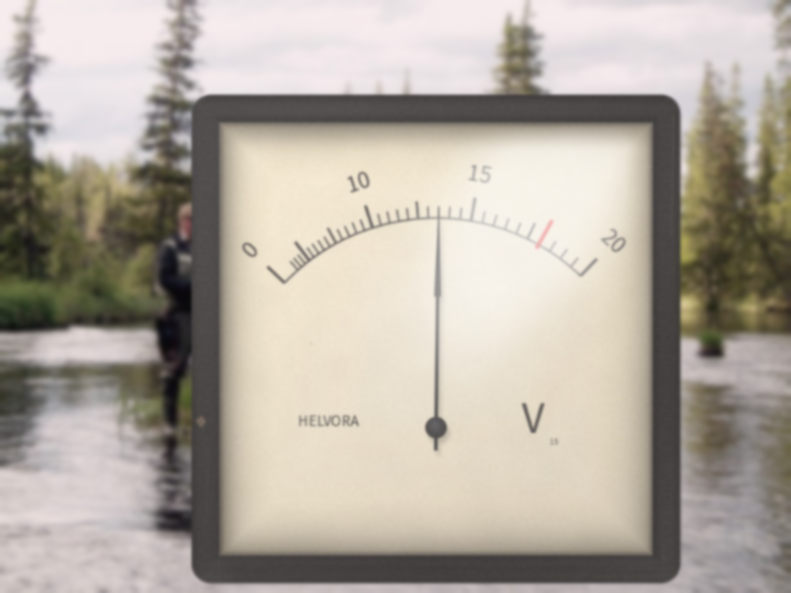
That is value=13.5 unit=V
